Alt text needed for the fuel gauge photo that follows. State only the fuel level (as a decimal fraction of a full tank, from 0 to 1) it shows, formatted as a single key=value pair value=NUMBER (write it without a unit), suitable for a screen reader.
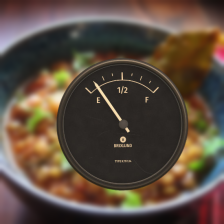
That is value=0.125
